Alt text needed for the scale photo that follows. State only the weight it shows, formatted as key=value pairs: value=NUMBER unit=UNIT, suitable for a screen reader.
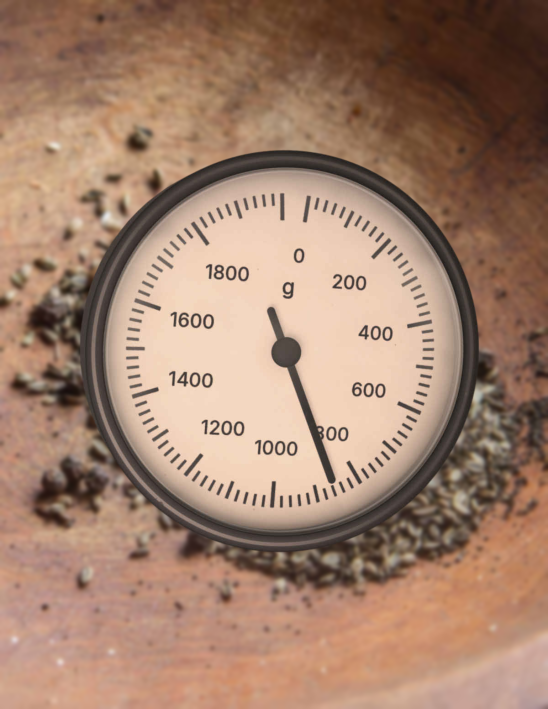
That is value=860 unit=g
